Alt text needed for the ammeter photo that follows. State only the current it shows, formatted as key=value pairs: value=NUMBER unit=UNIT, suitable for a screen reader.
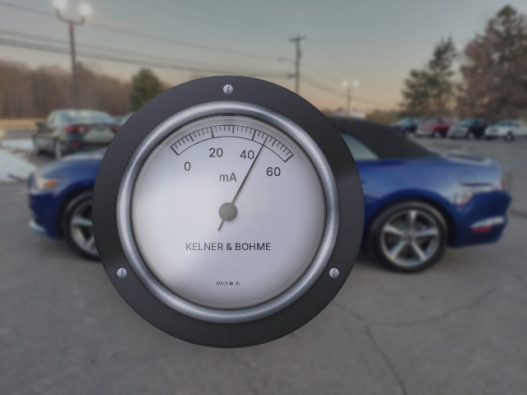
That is value=46 unit=mA
